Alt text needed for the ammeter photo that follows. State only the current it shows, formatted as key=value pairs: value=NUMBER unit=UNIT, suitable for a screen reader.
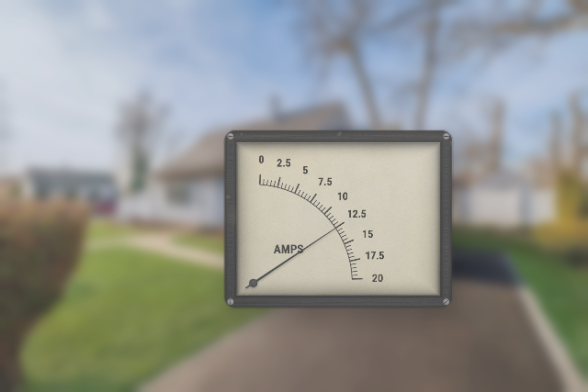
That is value=12.5 unit=A
